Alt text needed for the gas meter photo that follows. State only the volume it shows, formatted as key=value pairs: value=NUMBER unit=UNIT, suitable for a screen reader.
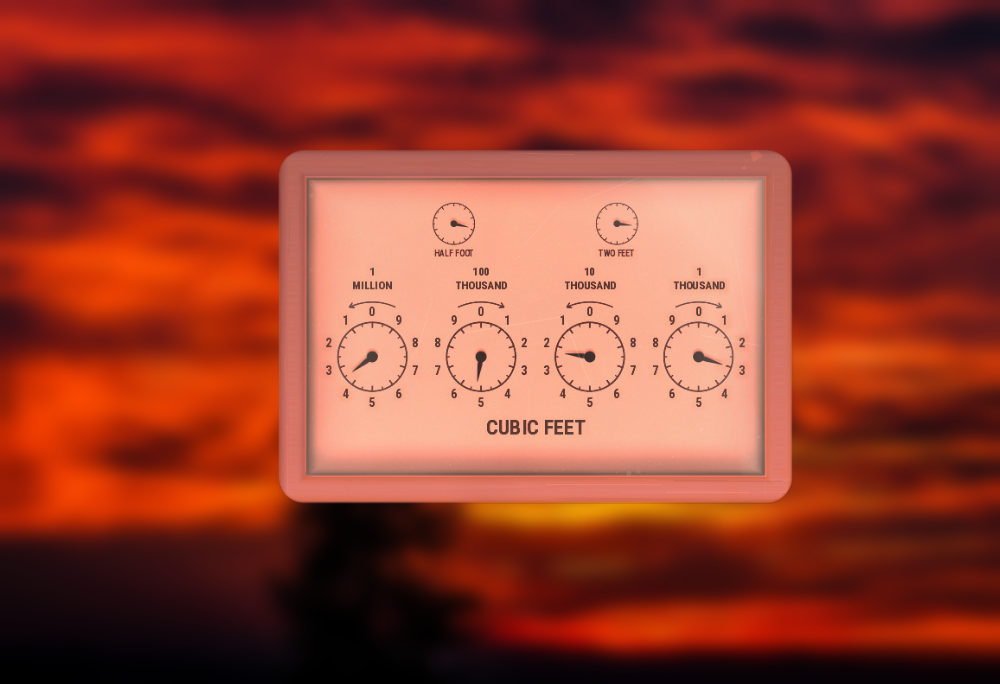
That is value=352300 unit=ft³
